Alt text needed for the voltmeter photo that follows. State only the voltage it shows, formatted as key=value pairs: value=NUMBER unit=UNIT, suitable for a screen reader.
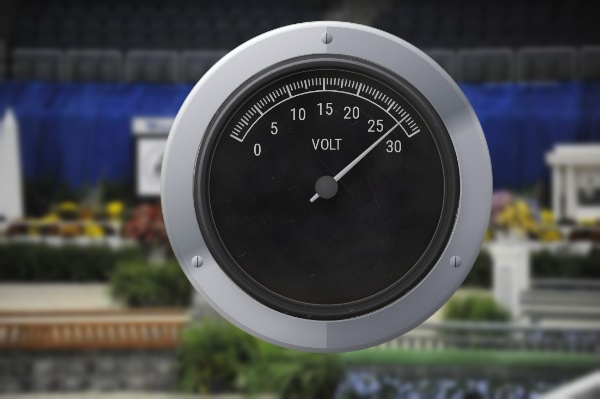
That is value=27.5 unit=V
